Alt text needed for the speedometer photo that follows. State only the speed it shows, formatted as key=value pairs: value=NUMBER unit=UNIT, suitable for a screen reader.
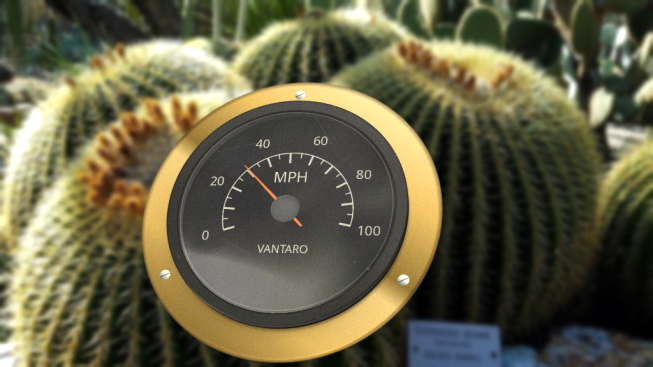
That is value=30 unit=mph
